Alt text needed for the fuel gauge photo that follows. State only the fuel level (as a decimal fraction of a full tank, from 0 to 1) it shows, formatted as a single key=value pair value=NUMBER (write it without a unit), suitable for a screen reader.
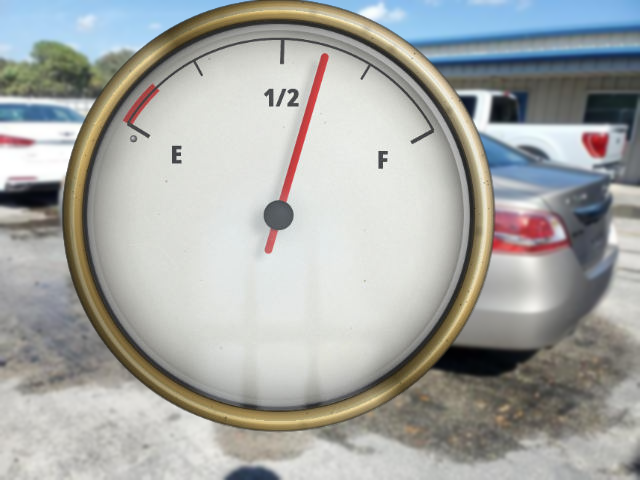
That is value=0.625
